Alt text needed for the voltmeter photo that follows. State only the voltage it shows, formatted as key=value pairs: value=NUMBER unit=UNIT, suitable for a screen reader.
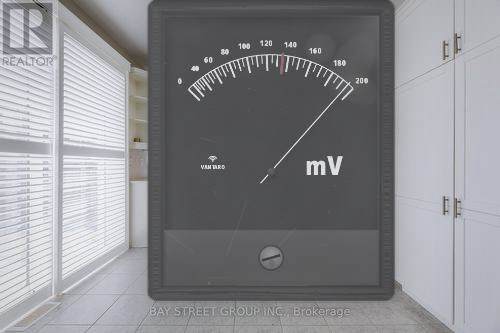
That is value=195 unit=mV
